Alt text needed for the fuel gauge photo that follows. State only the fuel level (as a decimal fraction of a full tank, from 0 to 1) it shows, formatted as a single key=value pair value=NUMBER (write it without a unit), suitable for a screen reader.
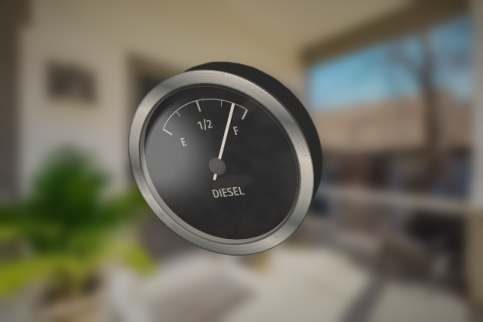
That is value=0.875
